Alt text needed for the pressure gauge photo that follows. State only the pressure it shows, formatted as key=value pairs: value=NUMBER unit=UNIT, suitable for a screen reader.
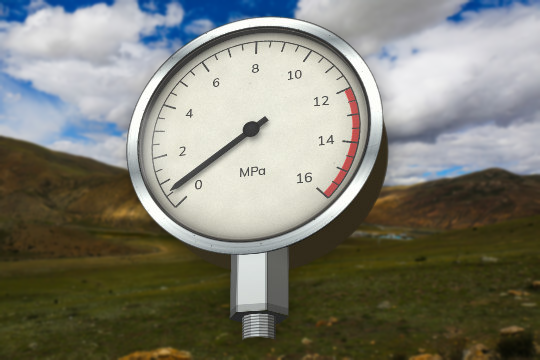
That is value=0.5 unit=MPa
